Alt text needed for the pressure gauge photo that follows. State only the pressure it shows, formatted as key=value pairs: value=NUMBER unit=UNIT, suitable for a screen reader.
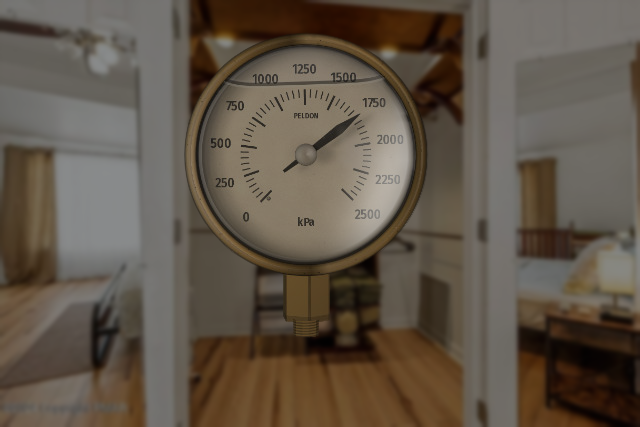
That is value=1750 unit=kPa
